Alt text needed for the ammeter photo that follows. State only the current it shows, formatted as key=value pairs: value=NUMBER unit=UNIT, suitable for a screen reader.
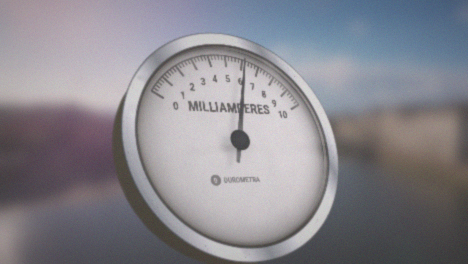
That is value=6 unit=mA
